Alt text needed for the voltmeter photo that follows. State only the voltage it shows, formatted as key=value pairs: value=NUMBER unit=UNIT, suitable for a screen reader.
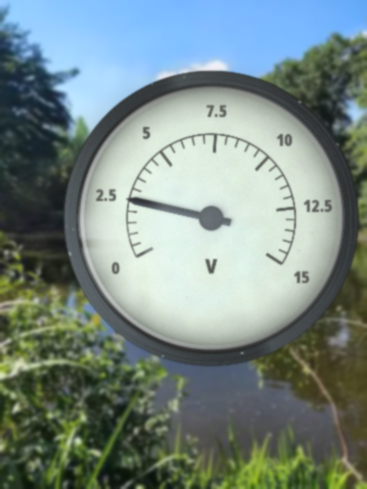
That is value=2.5 unit=V
